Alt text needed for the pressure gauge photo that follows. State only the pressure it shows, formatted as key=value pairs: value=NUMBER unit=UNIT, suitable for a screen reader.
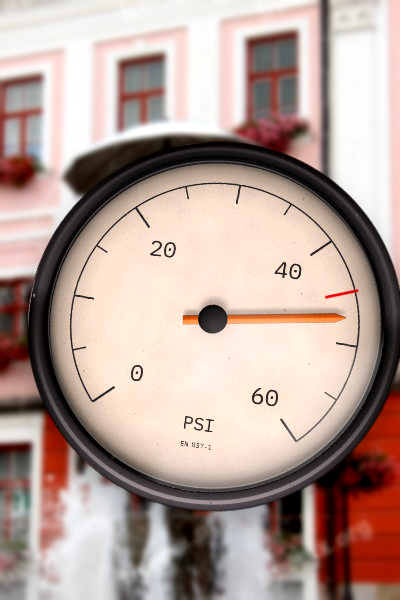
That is value=47.5 unit=psi
